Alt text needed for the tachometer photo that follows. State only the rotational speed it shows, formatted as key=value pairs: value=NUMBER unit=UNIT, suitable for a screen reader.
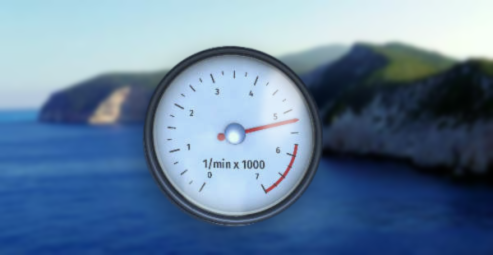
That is value=5250 unit=rpm
